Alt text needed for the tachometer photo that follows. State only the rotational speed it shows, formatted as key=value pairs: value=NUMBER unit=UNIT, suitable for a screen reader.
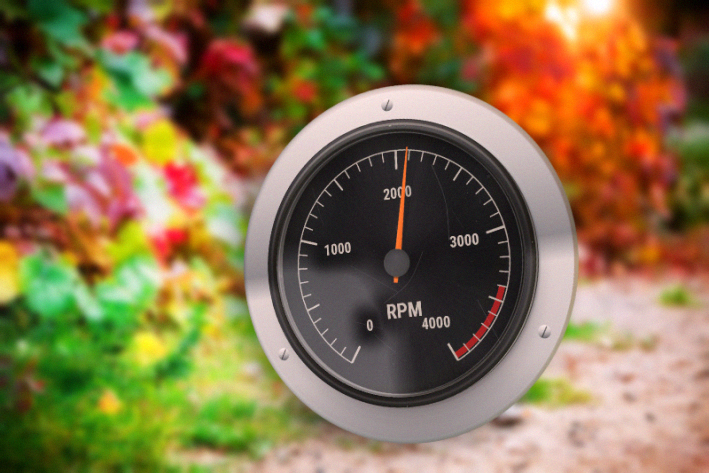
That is value=2100 unit=rpm
